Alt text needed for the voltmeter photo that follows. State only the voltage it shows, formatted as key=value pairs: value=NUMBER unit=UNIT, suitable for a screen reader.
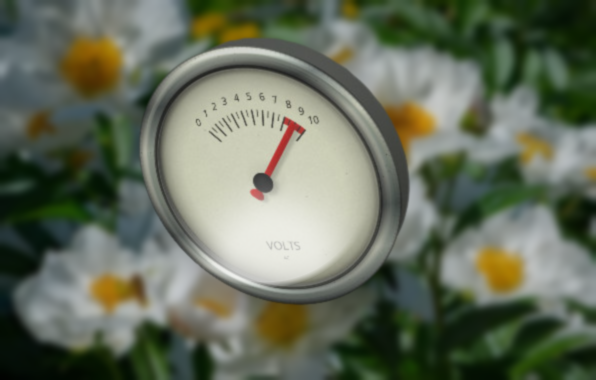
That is value=9 unit=V
